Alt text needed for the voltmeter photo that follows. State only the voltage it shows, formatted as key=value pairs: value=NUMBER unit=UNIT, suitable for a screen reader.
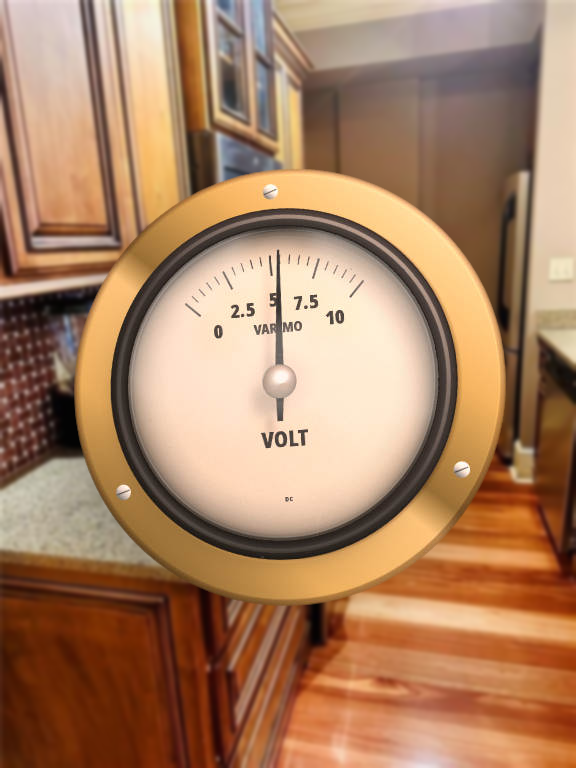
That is value=5.5 unit=V
